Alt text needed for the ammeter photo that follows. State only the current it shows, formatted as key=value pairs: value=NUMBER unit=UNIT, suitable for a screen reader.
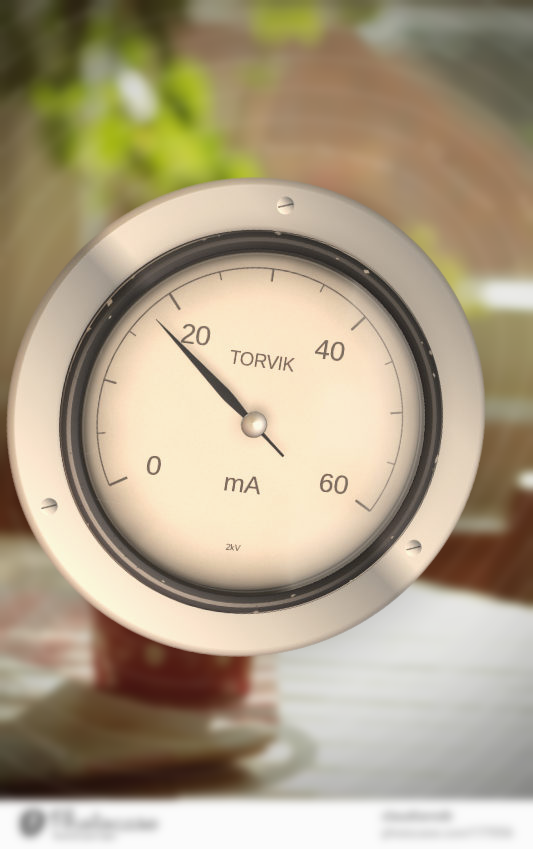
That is value=17.5 unit=mA
